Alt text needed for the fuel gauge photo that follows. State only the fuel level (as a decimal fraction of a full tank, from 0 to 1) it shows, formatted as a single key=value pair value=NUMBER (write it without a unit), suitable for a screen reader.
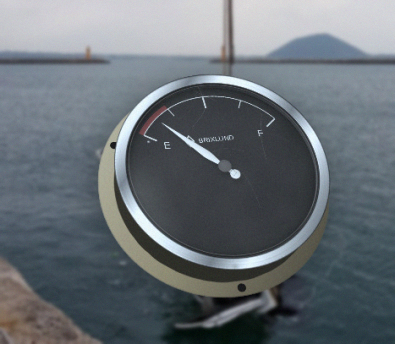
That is value=0.125
